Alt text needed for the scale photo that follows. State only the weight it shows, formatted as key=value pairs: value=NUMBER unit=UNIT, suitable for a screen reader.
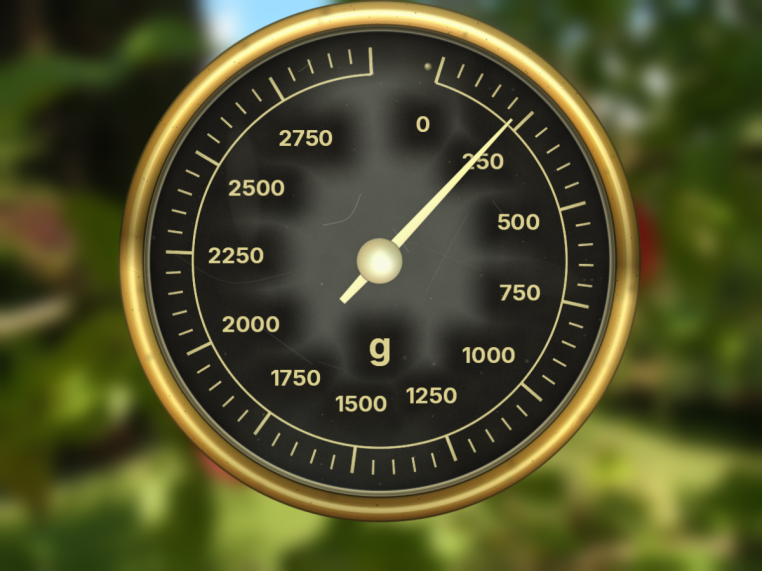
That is value=225 unit=g
